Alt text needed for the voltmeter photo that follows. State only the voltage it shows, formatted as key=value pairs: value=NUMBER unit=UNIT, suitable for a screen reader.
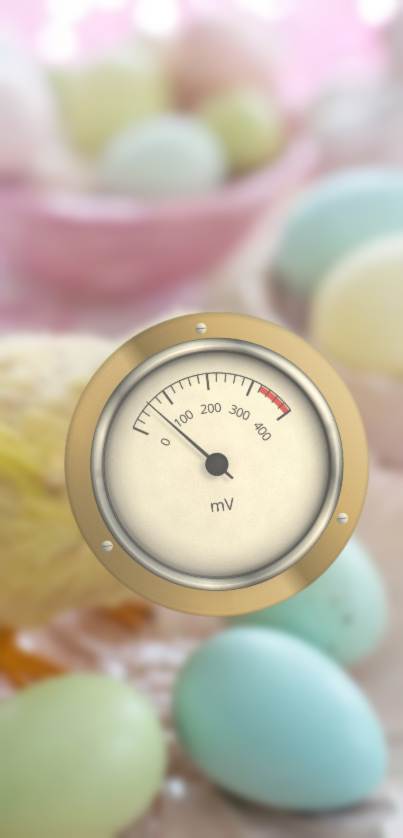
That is value=60 unit=mV
